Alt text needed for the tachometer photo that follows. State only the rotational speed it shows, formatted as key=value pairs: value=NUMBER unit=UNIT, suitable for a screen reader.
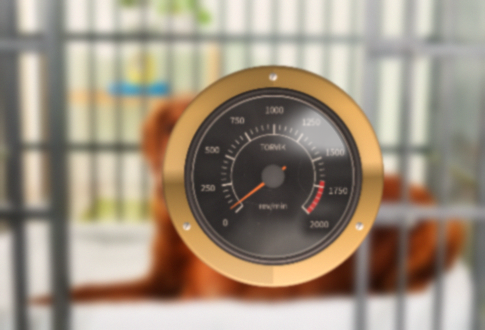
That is value=50 unit=rpm
